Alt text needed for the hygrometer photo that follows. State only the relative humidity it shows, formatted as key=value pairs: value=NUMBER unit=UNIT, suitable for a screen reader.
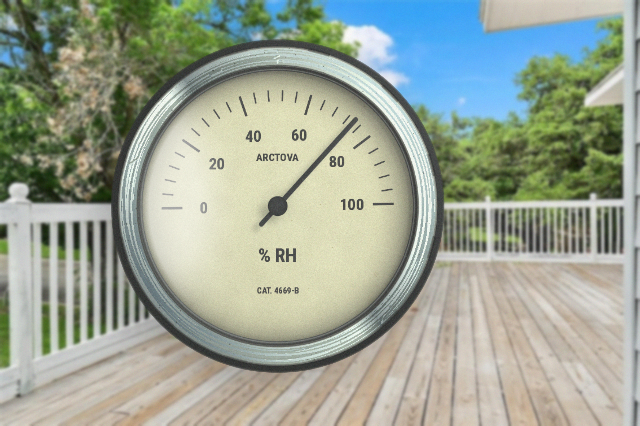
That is value=74 unit=%
